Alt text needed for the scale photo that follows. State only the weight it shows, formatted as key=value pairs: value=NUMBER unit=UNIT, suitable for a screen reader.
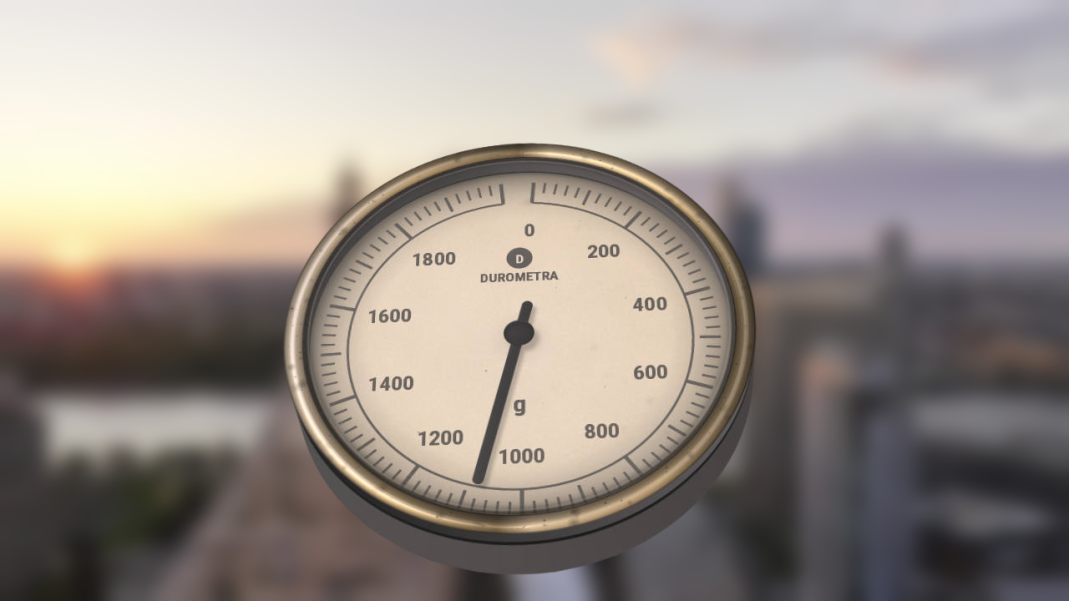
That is value=1080 unit=g
